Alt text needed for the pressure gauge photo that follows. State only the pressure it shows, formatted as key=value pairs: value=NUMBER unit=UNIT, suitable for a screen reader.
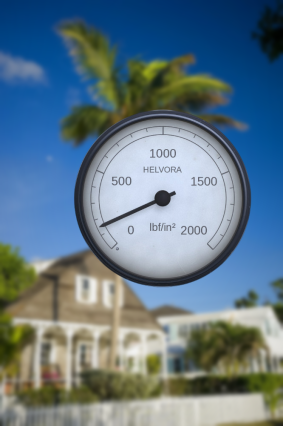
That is value=150 unit=psi
